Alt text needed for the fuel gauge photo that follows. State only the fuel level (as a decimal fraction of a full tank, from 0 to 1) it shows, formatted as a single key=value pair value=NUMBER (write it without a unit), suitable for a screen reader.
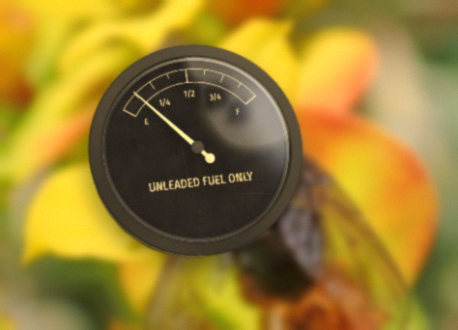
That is value=0.125
